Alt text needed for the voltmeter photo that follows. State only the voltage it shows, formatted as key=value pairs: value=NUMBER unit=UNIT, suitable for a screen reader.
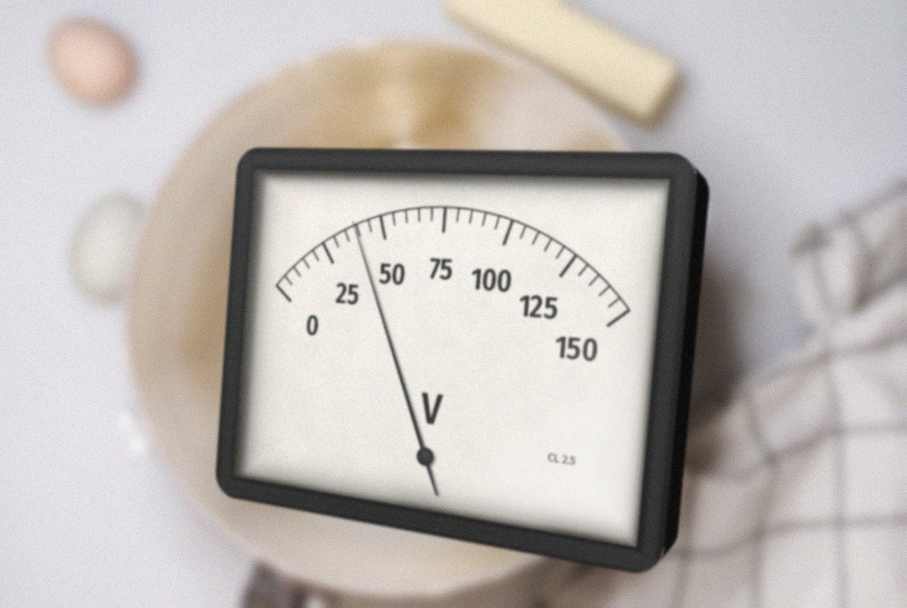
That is value=40 unit=V
